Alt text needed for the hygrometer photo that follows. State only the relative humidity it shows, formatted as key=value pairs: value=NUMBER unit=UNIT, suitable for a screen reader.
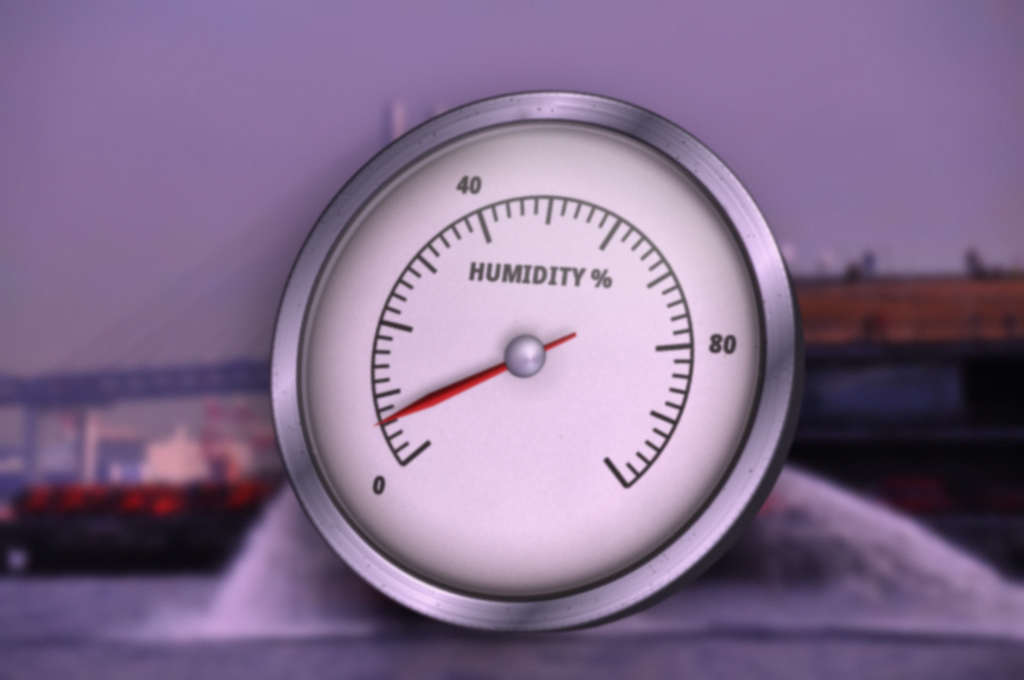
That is value=6 unit=%
